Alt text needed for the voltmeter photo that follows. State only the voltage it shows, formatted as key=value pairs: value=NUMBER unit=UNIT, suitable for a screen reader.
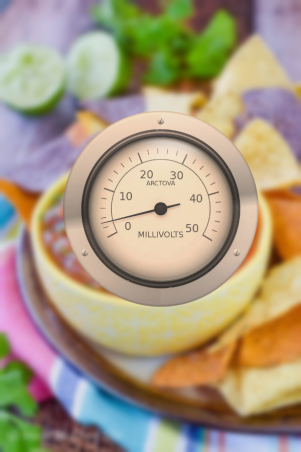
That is value=3 unit=mV
